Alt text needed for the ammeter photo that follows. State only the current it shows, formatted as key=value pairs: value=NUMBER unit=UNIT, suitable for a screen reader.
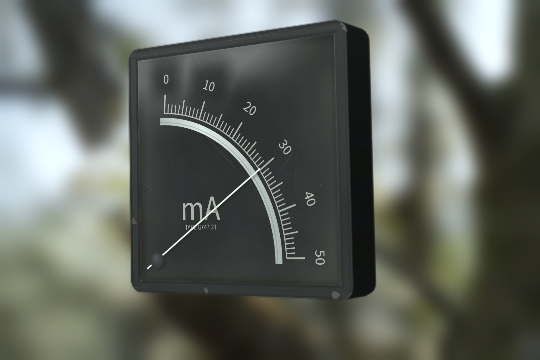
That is value=30 unit=mA
